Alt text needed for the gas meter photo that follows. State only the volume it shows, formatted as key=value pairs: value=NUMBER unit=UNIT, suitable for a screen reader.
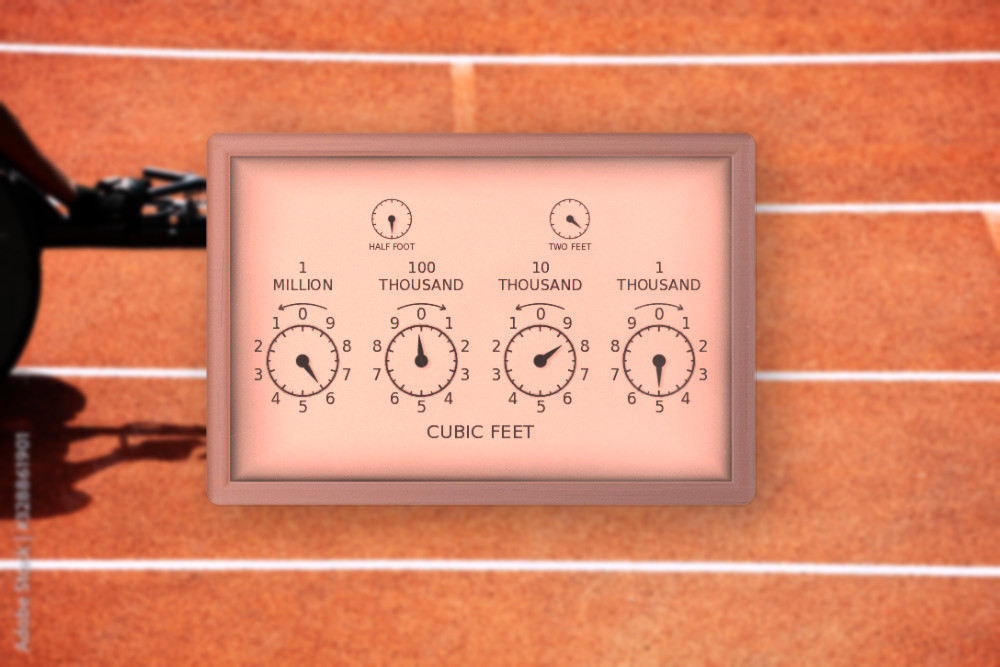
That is value=598500 unit=ft³
